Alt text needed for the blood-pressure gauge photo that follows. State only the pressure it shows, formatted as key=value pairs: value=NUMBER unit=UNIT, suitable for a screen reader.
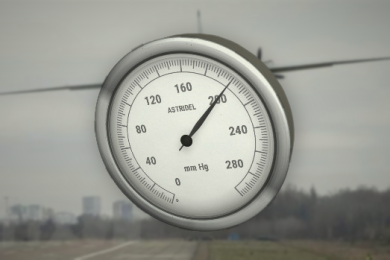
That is value=200 unit=mmHg
